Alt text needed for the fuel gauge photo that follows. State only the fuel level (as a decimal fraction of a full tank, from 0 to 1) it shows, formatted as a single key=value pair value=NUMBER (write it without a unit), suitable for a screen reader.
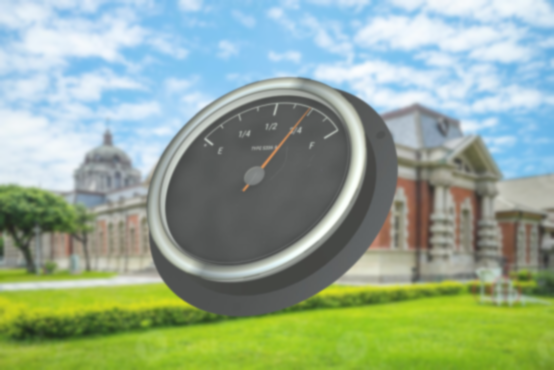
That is value=0.75
